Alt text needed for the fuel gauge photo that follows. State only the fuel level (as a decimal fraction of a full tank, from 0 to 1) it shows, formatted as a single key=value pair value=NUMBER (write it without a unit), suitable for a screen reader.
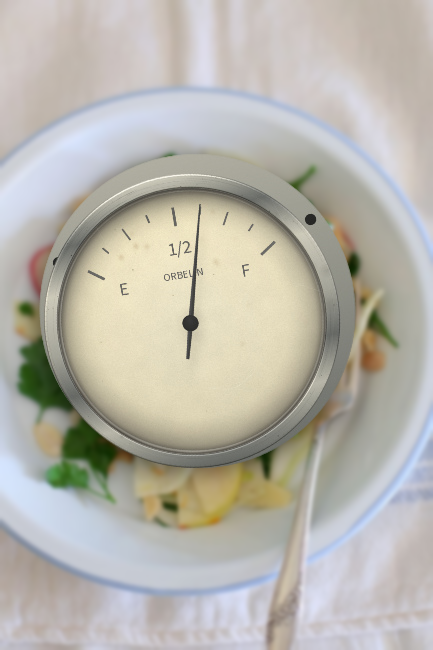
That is value=0.625
